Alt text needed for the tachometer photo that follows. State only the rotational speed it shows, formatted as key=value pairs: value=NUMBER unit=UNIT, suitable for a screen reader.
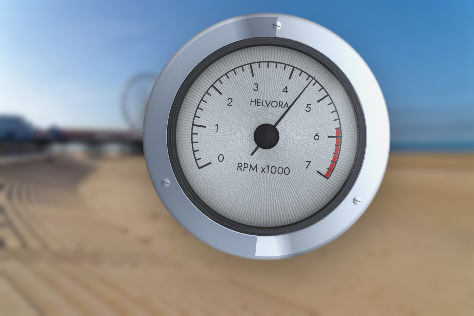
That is value=4500 unit=rpm
